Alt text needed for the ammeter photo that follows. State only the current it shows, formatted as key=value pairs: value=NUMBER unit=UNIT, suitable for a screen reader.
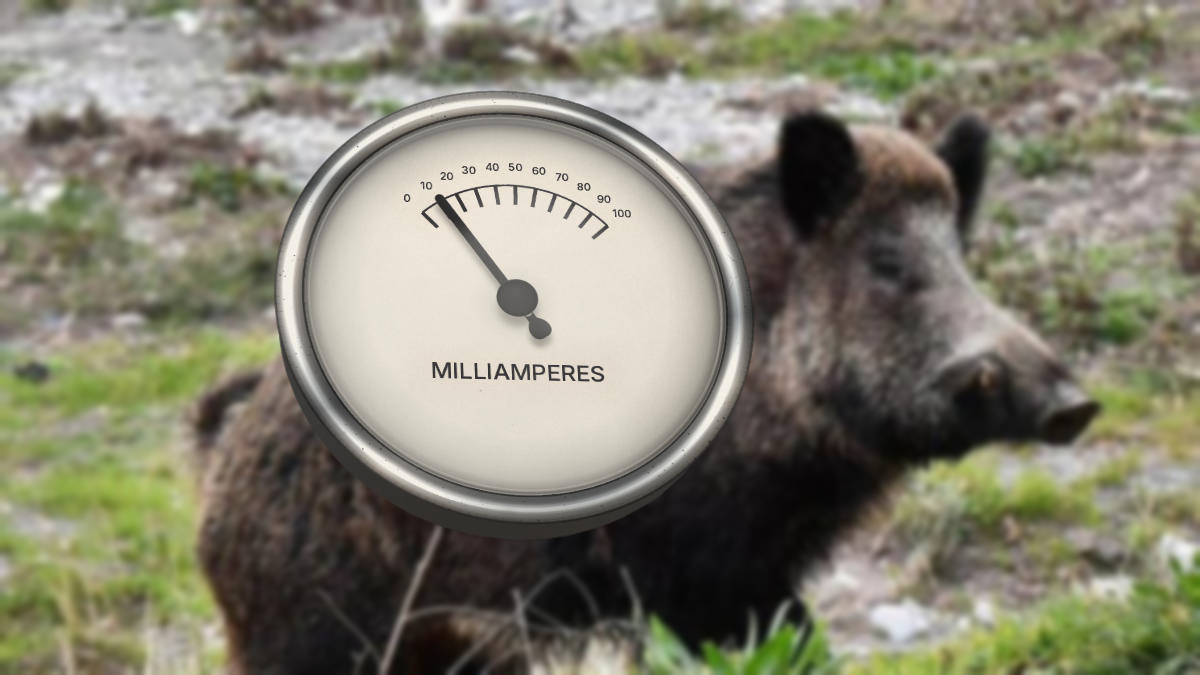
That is value=10 unit=mA
